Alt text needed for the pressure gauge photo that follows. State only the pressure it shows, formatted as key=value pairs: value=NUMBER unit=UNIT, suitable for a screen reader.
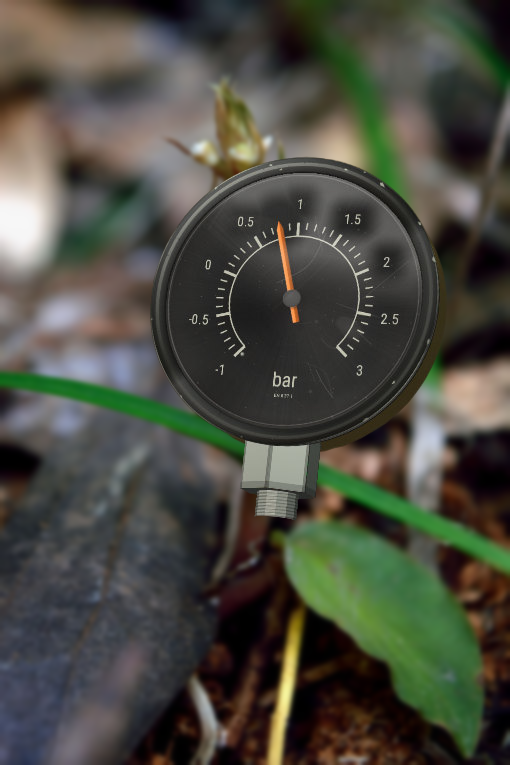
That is value=0.8 unit=bar
